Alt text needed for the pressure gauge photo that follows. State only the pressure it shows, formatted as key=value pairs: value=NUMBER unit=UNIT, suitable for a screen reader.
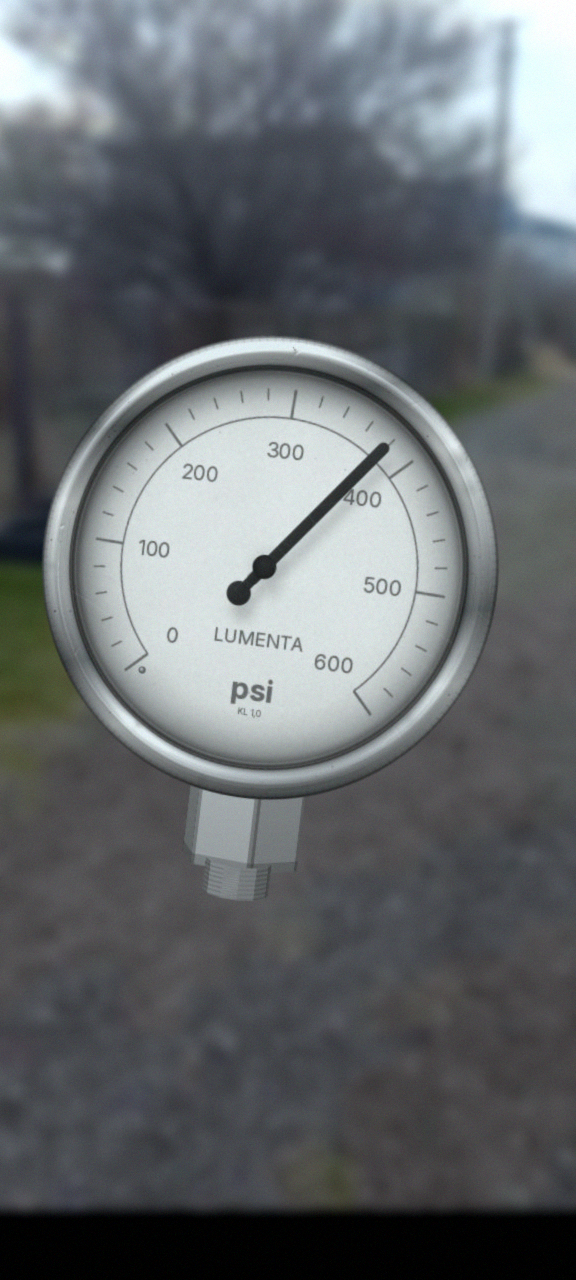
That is value=380 unit=psi
